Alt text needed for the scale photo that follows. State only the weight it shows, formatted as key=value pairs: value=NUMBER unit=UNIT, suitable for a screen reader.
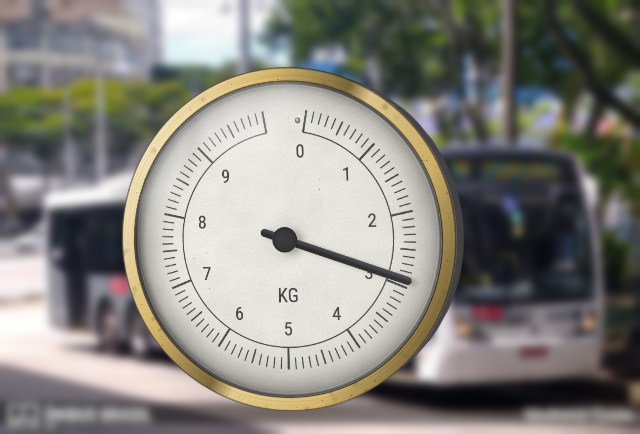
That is value=2.9 unit=kg
